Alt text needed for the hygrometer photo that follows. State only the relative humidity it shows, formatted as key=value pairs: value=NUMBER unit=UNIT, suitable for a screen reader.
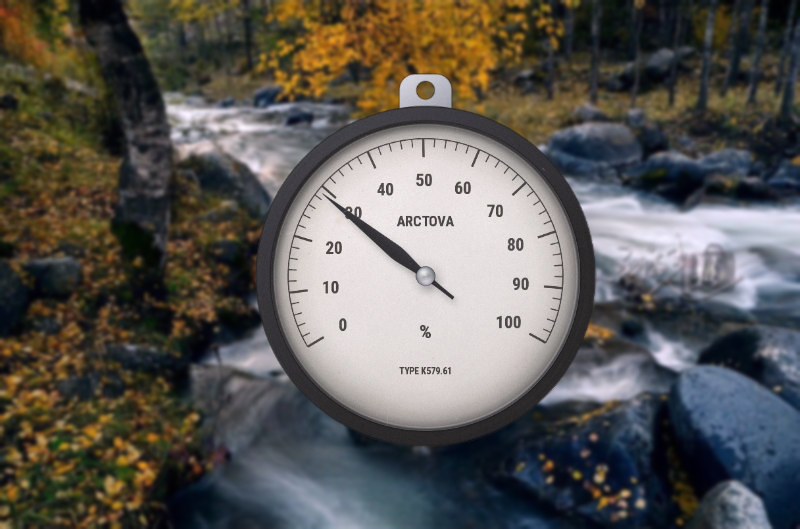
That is value=29 unit=%
